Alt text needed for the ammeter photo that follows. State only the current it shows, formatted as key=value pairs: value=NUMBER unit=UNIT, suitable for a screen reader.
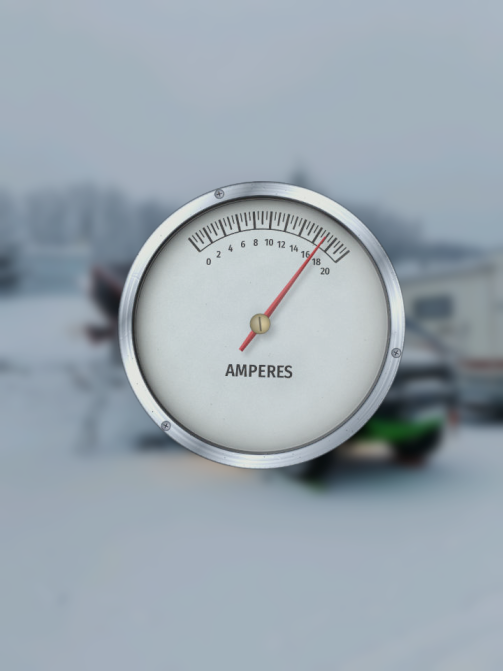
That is value=17 unit=A
